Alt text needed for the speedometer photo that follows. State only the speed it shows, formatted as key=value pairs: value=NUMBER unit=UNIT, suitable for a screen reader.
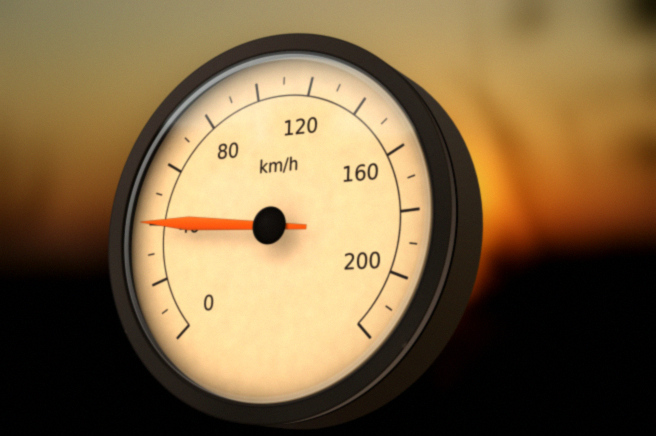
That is value=40 unit=km/h
